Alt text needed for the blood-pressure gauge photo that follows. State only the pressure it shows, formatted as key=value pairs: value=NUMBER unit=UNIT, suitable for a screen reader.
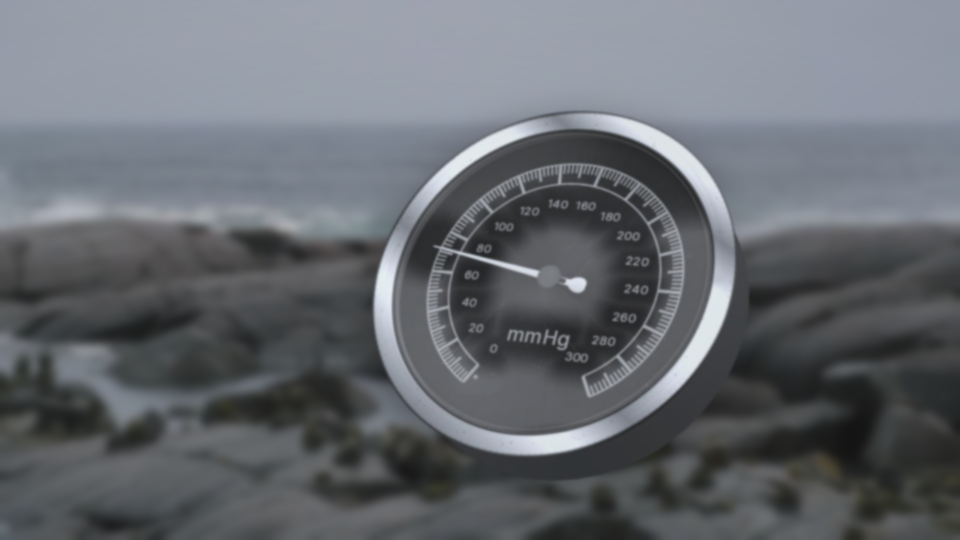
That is value=70 unit=mmHg
